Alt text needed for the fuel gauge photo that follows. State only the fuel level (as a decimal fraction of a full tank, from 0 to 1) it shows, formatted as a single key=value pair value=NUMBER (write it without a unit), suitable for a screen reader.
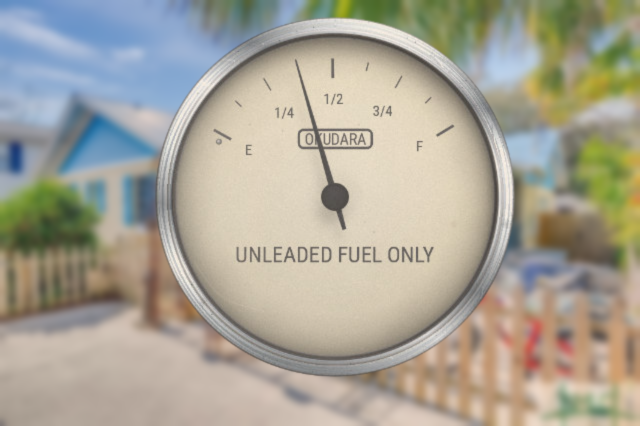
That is value=0.375
